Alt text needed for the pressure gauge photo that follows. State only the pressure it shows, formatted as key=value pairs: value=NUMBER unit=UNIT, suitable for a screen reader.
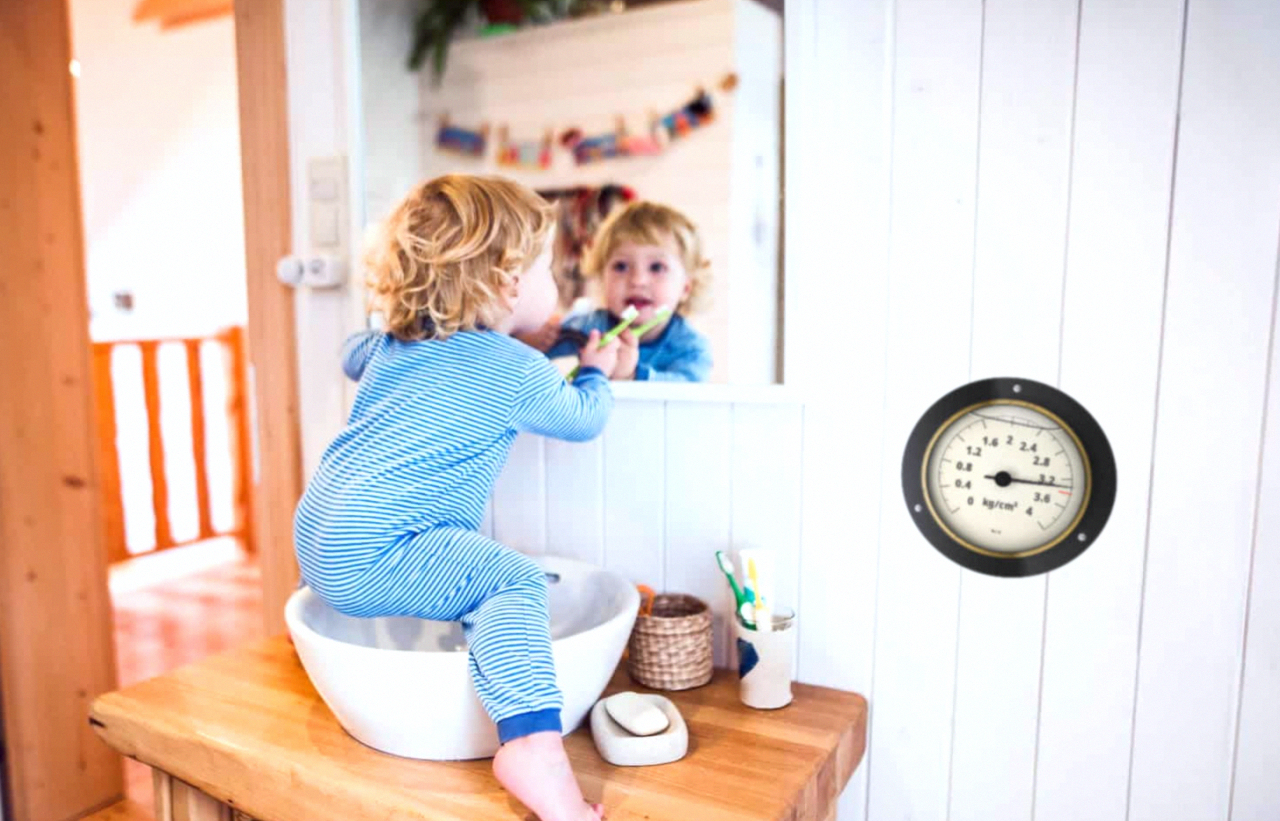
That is value=3.3 unit=kg/cm²
